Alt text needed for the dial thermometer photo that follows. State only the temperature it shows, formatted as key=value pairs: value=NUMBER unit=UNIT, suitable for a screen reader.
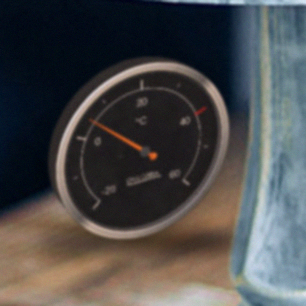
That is value=5 unit=°C
